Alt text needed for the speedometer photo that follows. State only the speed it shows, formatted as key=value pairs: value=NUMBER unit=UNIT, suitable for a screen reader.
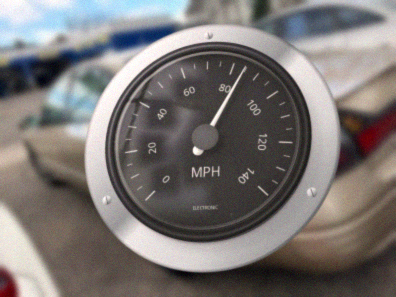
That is value=85 unit=mph
